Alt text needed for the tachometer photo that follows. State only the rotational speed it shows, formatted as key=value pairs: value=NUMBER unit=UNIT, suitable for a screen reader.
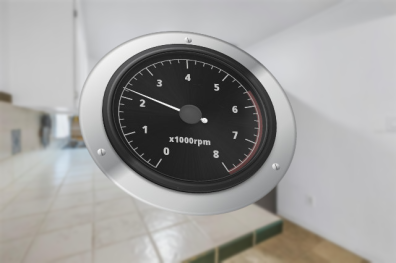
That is value=2200 unit=rpm
